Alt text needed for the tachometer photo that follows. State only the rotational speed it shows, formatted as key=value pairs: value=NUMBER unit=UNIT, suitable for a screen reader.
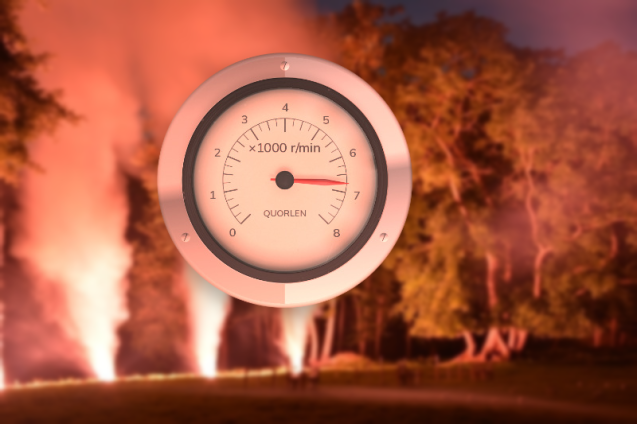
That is value=6750 unit=rpm
